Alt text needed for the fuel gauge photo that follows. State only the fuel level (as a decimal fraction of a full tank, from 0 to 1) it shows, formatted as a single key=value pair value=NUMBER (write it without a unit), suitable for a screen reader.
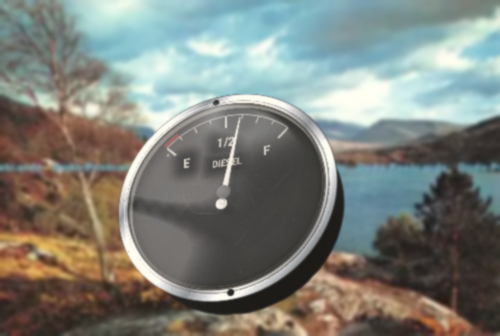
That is value=0.625
